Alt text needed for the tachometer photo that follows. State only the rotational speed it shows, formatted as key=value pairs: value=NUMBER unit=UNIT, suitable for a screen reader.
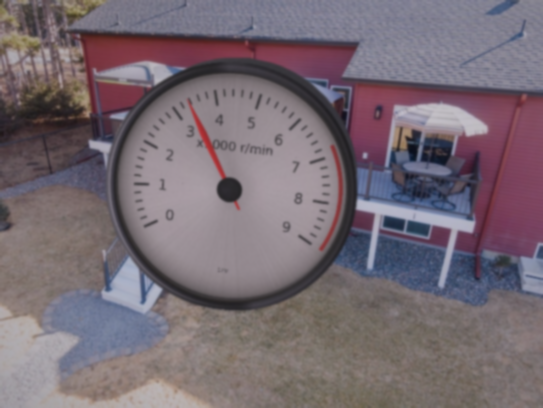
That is value=3400 unit=rpm
